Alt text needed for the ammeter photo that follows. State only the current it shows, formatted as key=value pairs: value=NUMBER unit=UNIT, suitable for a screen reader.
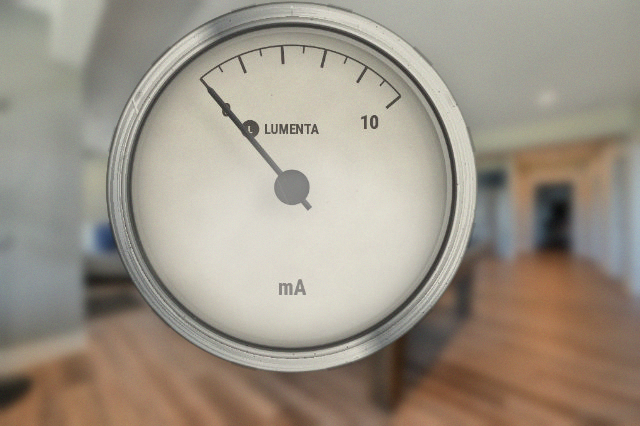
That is value=0 unit=mA
